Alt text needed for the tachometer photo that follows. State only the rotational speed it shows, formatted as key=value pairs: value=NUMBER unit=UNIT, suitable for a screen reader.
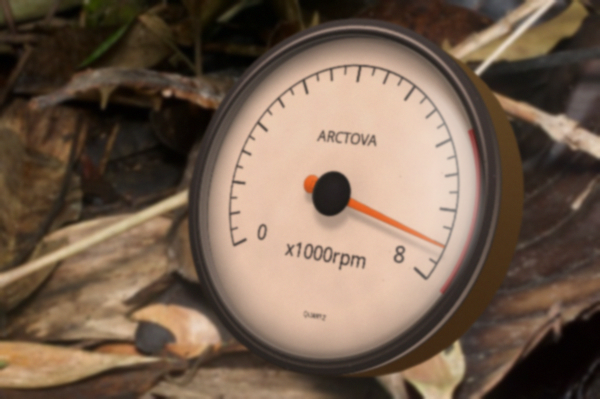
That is value=7500 unit=rpm
